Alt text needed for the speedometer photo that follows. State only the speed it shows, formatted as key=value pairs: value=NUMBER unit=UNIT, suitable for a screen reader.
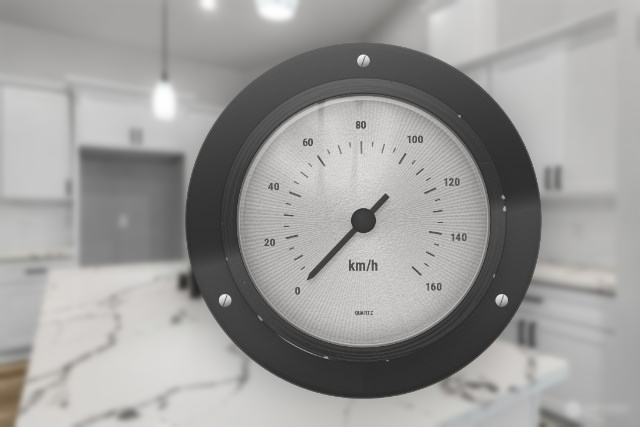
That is value=0 unit=km/h
